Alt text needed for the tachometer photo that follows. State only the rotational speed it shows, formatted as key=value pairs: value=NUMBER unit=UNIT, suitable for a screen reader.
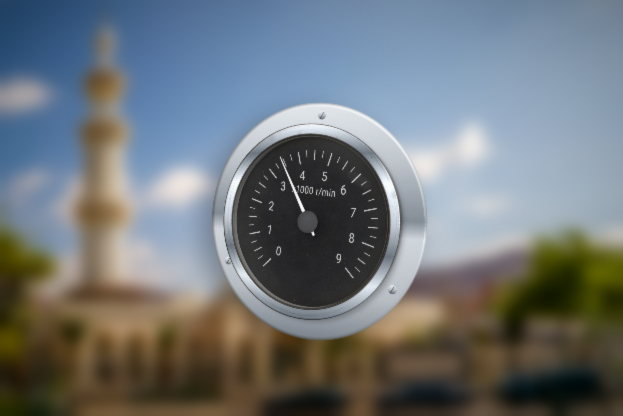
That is value=3500 unit=rpm
